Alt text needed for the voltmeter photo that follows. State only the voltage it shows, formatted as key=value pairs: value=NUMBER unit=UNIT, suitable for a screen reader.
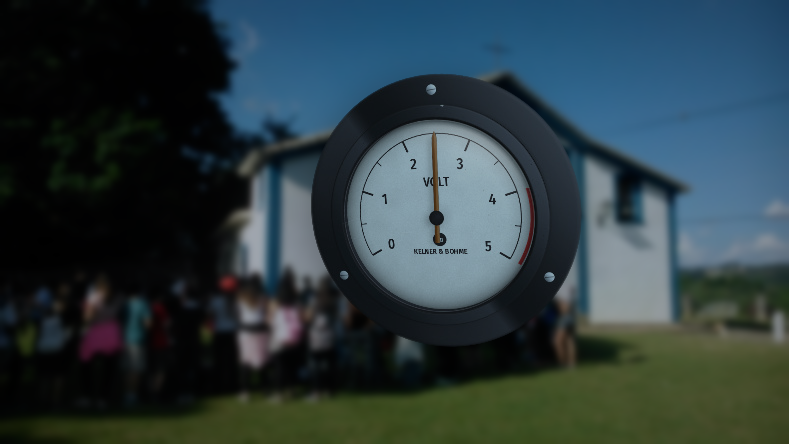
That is value=2.5 unit=V
